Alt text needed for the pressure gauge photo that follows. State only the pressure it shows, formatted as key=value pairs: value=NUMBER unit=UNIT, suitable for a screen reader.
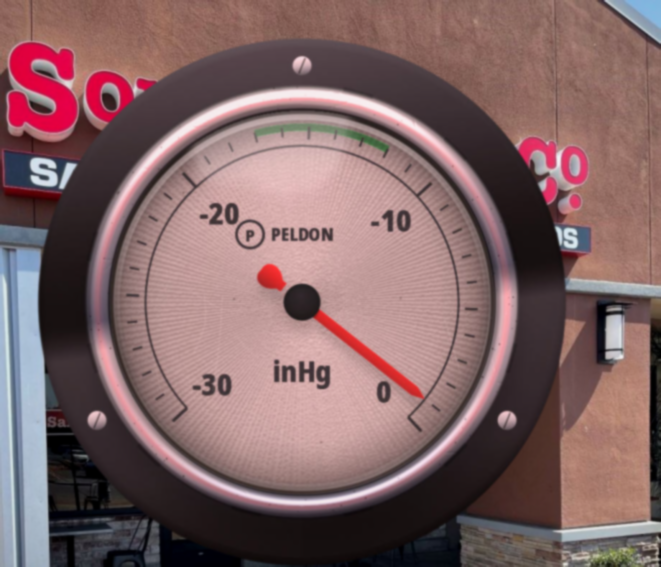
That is value=-1 unit=inHg
